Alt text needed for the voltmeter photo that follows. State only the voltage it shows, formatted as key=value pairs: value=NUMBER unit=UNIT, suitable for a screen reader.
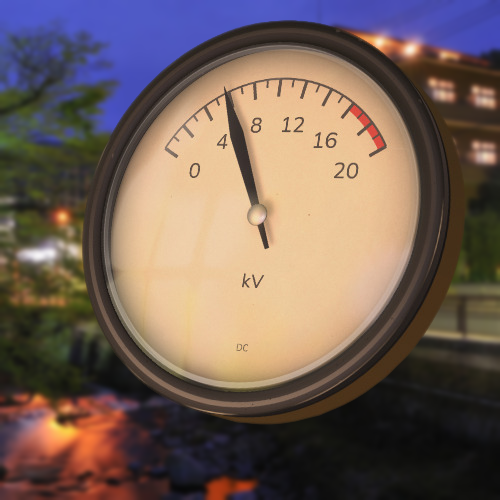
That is value=6 unit=kV
